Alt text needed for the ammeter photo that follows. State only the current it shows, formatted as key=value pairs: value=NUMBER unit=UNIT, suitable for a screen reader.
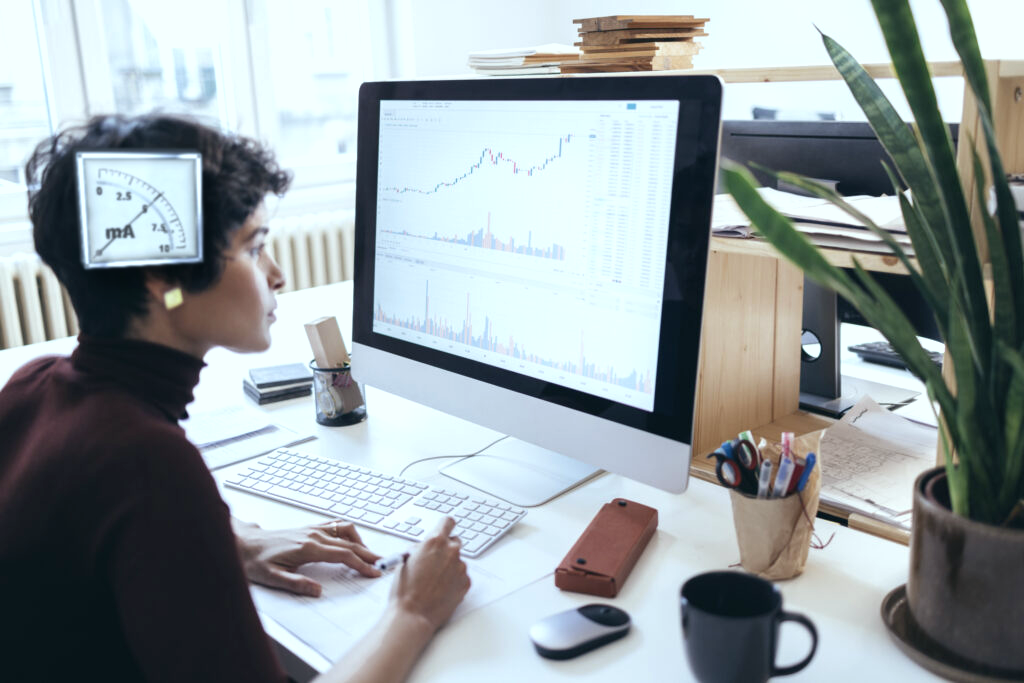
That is value=5 unit=mA
